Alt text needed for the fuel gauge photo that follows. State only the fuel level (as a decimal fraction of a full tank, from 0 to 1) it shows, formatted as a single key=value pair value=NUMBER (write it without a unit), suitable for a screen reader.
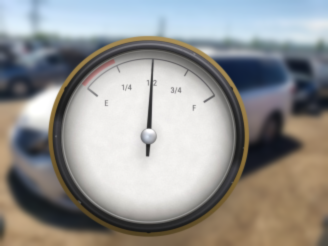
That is value=0.5
